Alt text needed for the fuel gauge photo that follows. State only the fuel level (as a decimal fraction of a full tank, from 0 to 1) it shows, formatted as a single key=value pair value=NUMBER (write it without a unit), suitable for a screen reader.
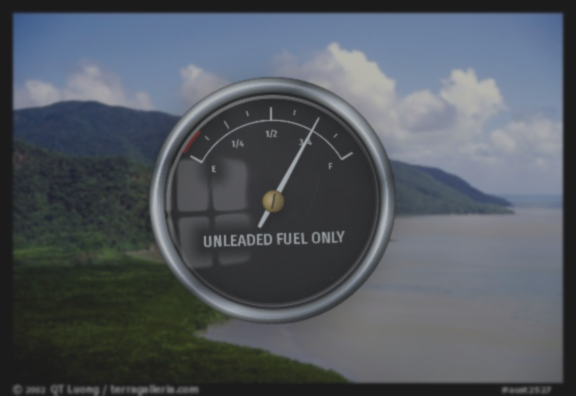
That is value=0.75
